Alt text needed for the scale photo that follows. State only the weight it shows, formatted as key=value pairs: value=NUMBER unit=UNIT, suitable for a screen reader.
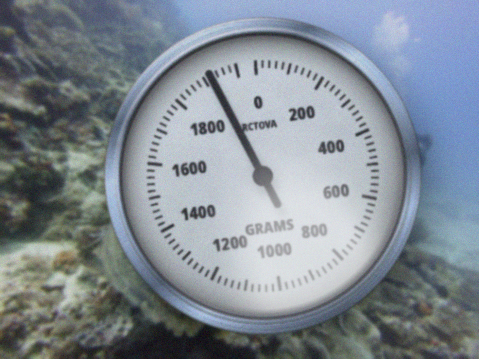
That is value=1920 unit=g
